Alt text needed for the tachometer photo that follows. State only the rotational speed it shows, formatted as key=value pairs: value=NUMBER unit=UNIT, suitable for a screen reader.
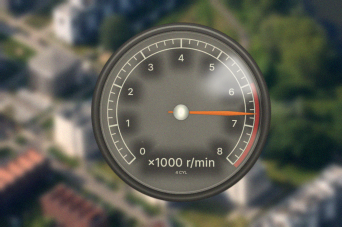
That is value=6700 unit=rpm
